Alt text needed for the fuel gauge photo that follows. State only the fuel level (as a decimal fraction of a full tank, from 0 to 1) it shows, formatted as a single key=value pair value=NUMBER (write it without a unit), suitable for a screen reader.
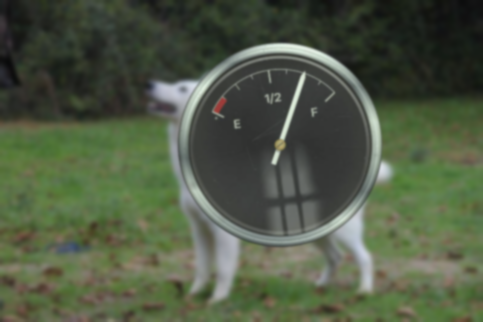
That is value=0.75
